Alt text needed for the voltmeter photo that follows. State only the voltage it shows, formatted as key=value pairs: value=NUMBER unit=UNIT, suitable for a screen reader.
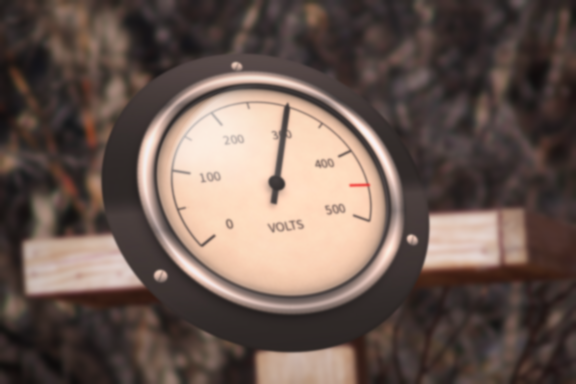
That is value=300 unit=V
